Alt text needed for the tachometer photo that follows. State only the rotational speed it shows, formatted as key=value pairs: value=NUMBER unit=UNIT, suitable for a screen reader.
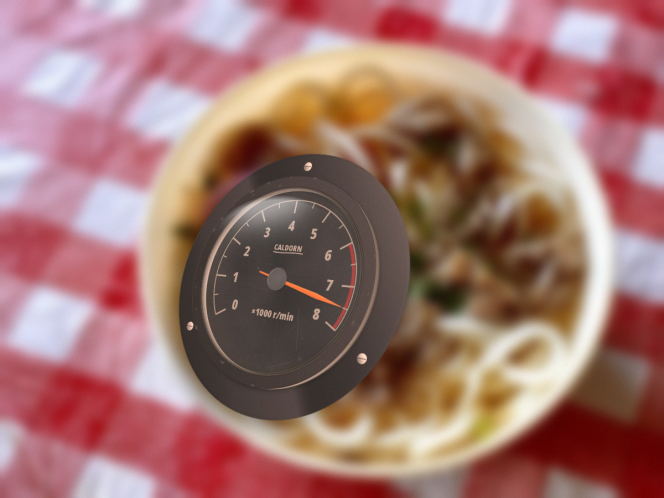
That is value=7500 unit=rpm
